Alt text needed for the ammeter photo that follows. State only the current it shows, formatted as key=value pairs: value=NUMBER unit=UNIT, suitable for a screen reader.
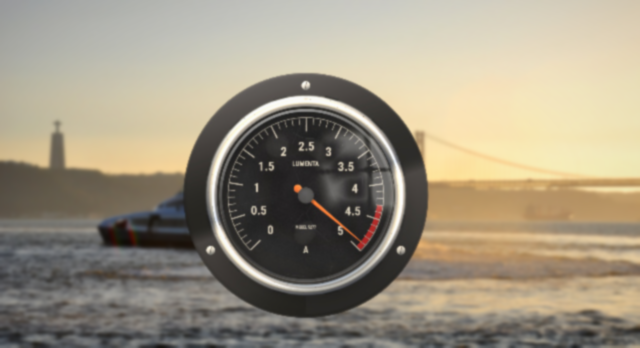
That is value=4.9 unit=A
